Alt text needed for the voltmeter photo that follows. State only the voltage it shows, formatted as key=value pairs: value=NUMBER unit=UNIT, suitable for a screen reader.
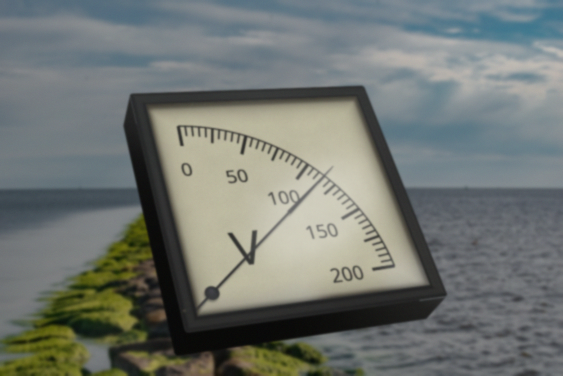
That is value=115 unit=V
